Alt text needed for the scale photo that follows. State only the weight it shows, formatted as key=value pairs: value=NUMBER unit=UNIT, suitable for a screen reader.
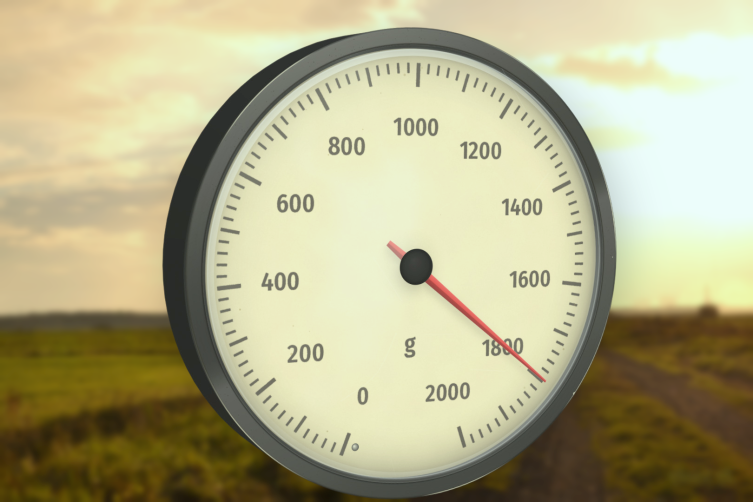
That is value=1800 unit=g
